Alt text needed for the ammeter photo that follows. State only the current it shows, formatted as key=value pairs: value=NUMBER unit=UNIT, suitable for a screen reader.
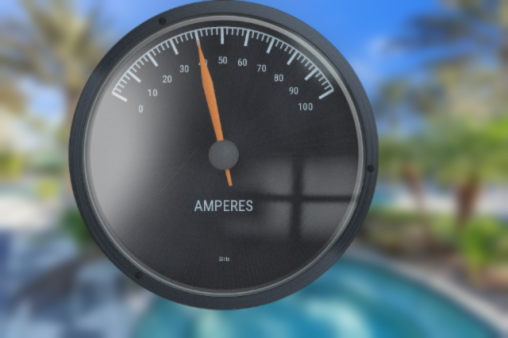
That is value=40 unit=A
